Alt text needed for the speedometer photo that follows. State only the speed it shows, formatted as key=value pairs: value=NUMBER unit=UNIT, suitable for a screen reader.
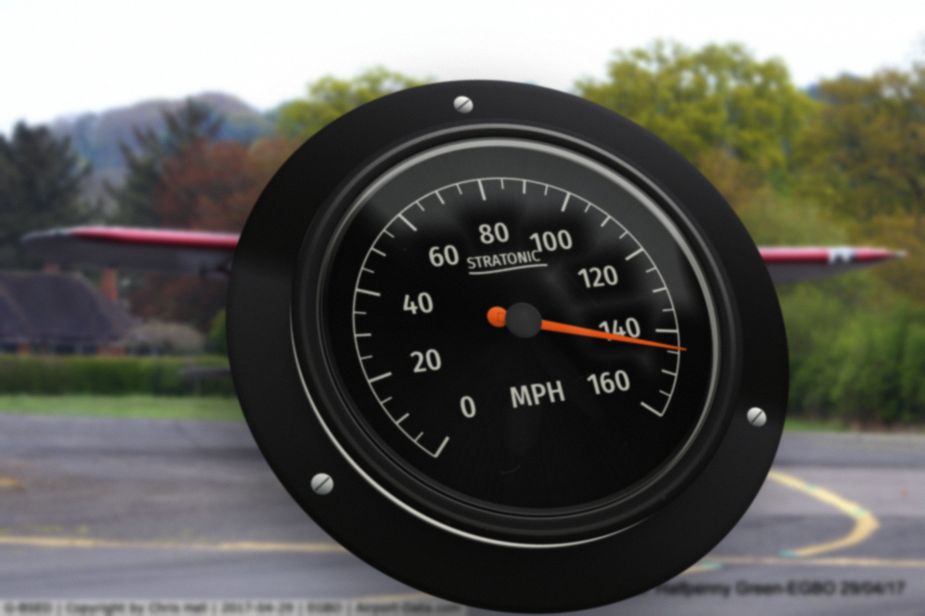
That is value=145 unit=mph
